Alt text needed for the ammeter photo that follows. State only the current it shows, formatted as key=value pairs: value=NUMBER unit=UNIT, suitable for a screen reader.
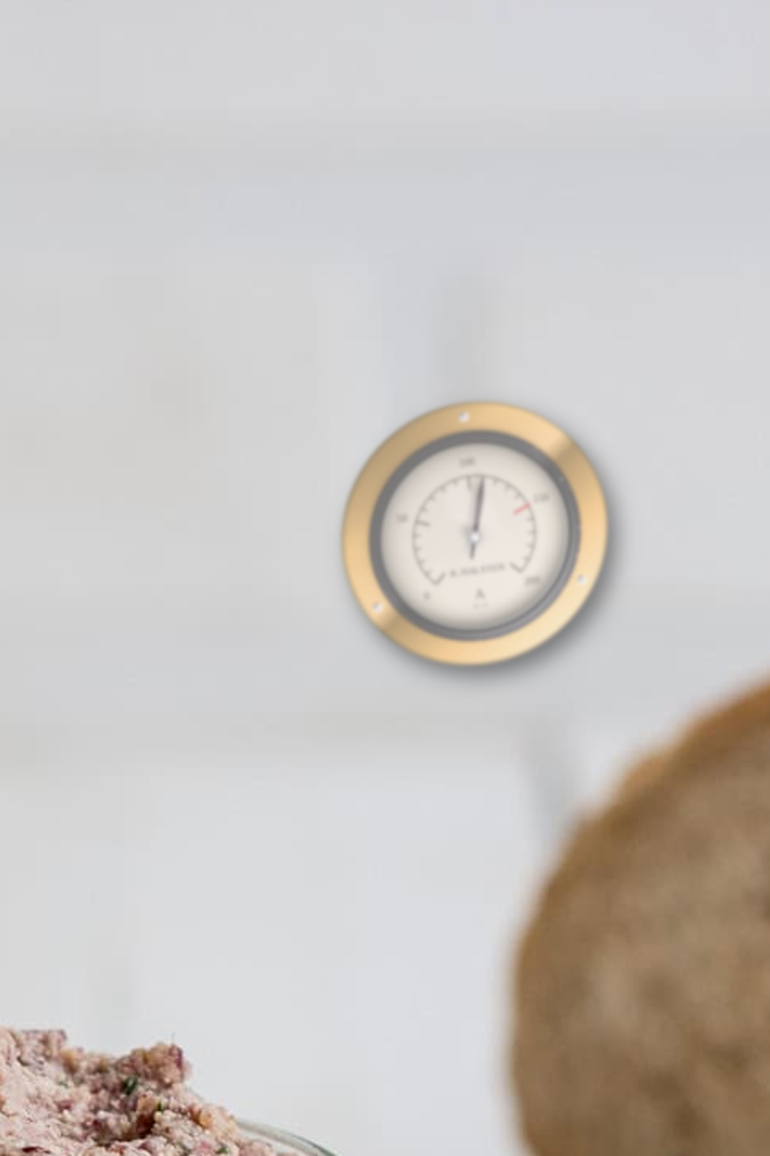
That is value=110 unit=A
